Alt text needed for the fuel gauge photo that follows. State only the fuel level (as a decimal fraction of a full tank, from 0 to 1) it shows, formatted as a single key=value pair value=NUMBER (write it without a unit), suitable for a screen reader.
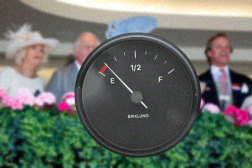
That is value=0.125
